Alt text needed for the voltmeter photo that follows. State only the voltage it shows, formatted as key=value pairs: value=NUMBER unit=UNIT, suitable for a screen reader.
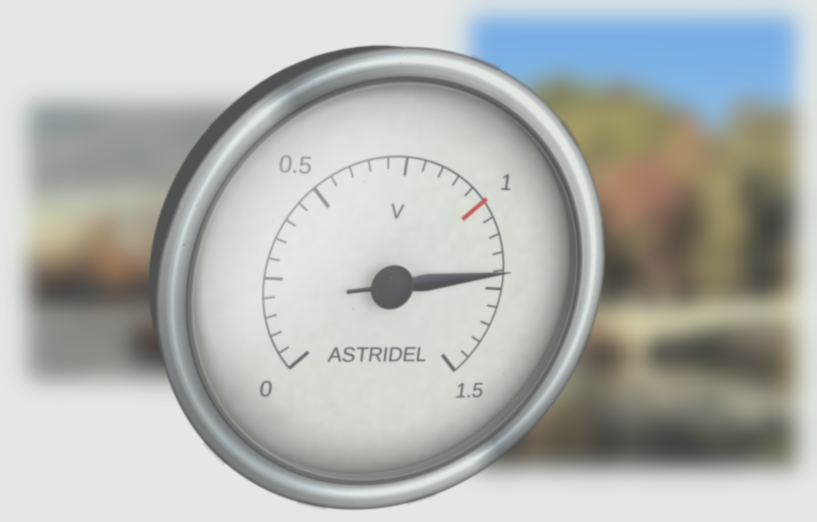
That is value=1.2 unit=V
